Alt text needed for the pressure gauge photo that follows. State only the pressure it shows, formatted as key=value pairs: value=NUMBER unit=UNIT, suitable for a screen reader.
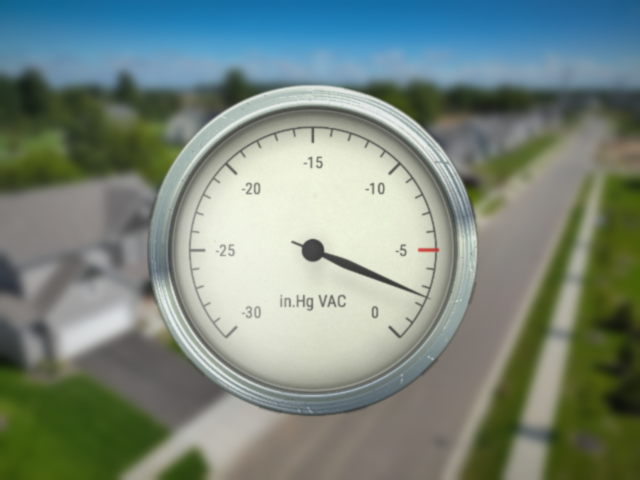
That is value=-2.5 unit=inHg
